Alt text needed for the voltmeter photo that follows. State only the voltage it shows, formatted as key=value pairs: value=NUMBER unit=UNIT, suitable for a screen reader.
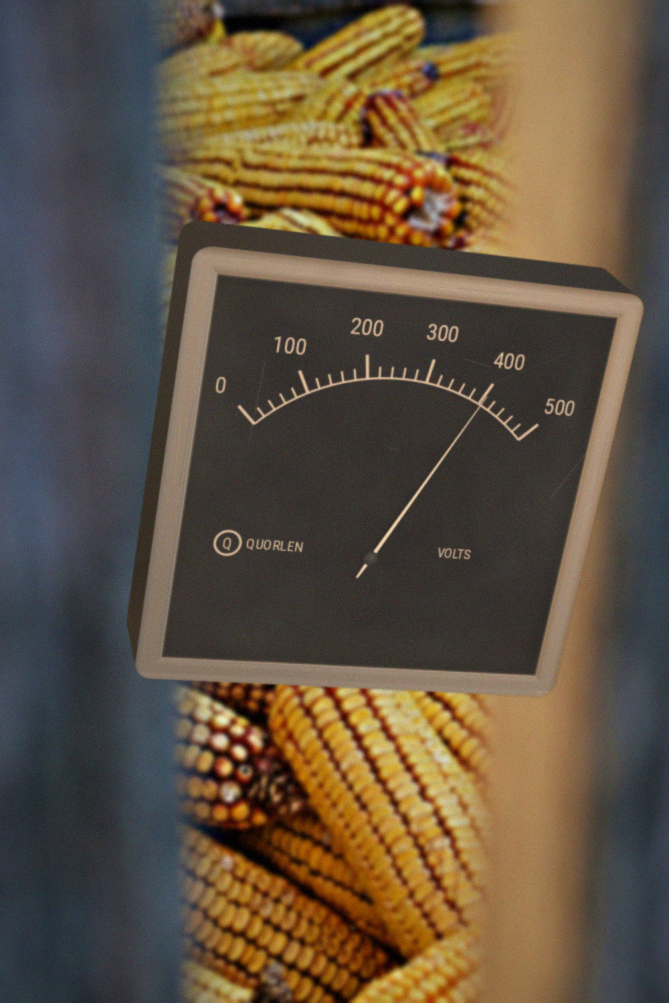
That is value=400 unit=V
